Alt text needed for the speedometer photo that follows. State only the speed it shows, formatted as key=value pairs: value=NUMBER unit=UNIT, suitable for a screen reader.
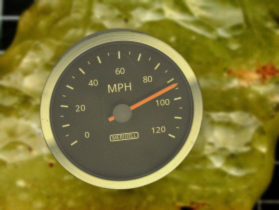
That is value=92.5 unit=mph
